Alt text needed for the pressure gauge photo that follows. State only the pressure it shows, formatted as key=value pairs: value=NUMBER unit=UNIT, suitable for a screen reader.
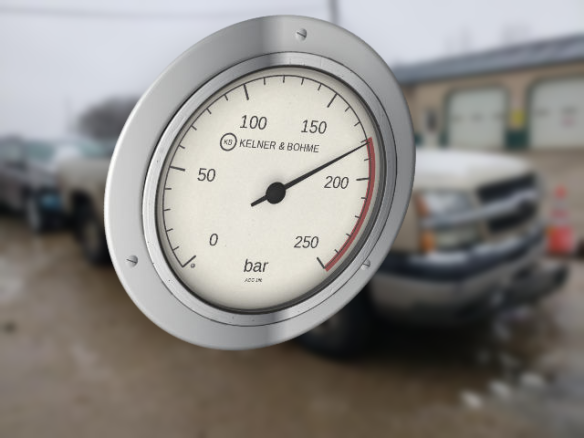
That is value=180 unit=bar
